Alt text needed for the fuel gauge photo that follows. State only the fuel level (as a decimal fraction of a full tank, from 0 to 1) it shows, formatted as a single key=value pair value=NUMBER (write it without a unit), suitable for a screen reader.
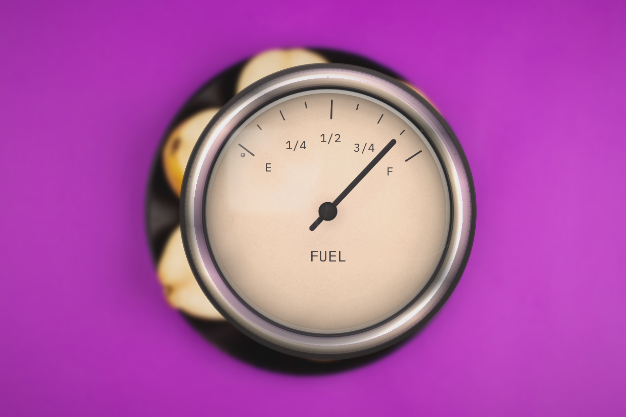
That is value=0.875
